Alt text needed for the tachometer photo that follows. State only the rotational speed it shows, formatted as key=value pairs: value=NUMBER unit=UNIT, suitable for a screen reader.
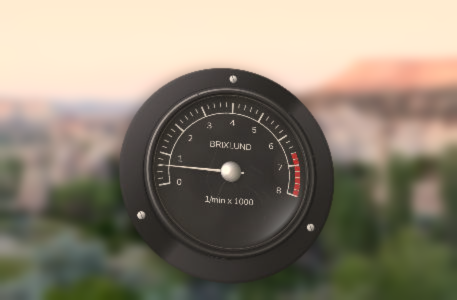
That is value=600 unit=rpm
